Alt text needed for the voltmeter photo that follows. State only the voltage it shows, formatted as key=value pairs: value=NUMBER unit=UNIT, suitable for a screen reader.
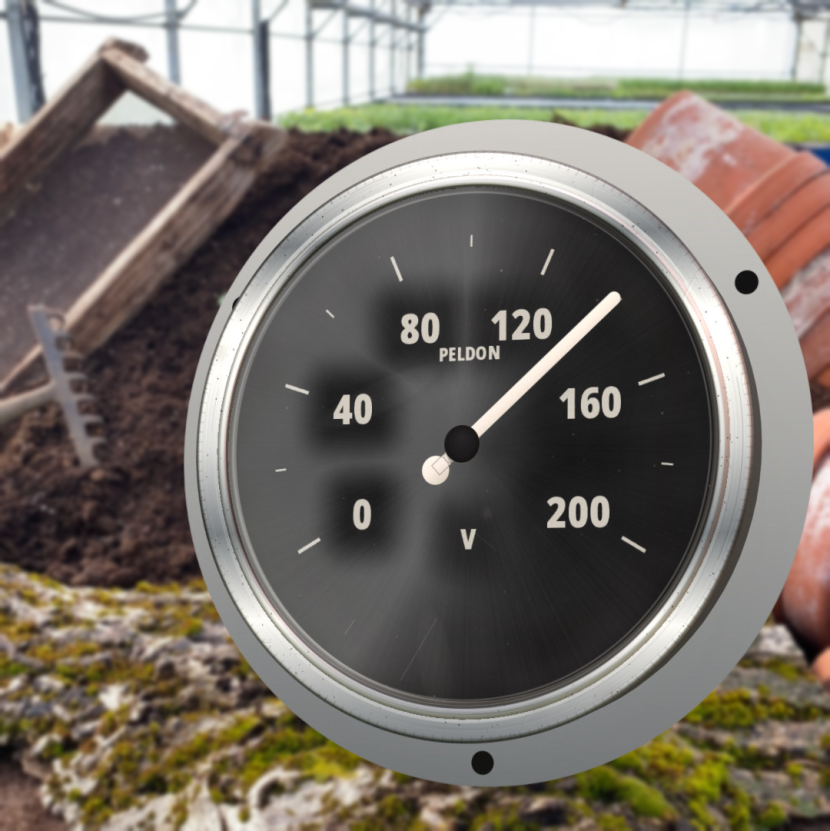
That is value=140 unit=V
